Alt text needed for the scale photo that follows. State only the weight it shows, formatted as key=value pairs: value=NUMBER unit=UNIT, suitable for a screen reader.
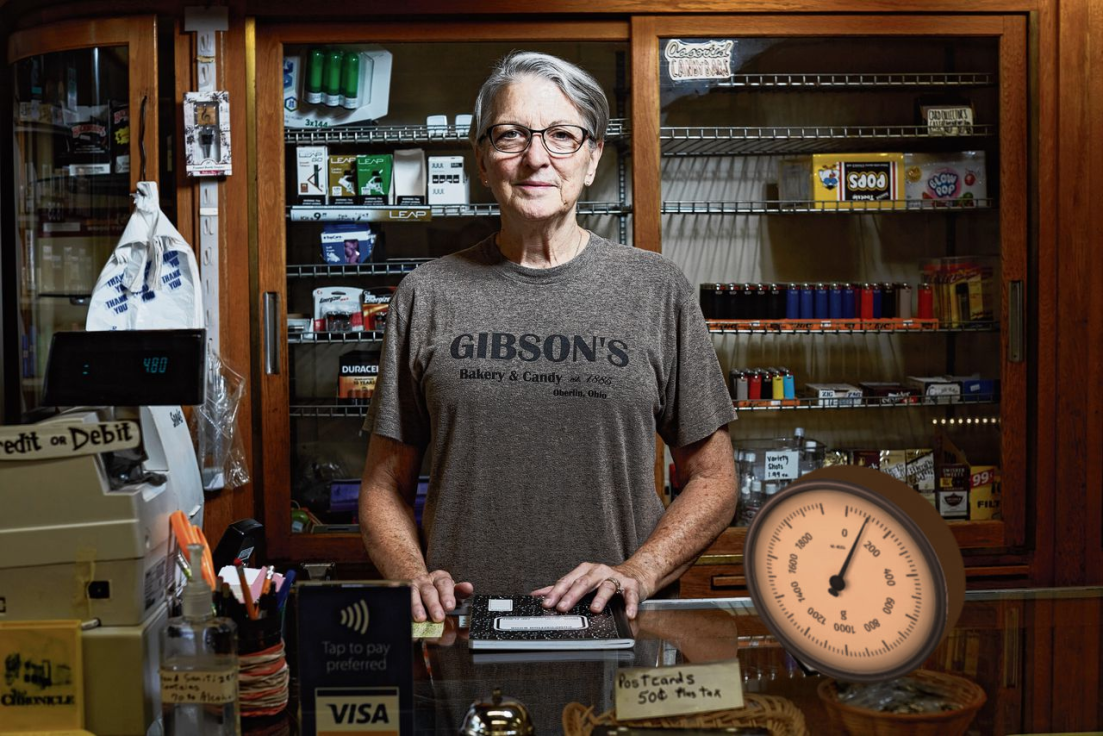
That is value=100 unit=g
